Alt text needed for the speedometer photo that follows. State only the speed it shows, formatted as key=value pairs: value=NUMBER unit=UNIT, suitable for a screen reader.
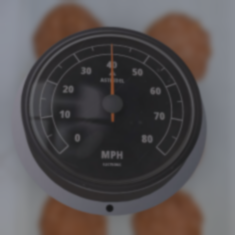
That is value=40 unit=mph
